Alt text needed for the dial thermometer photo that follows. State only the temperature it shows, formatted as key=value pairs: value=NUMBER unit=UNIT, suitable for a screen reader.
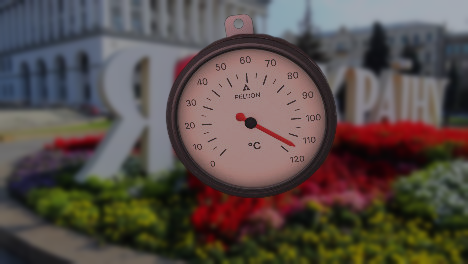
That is value=115 unit=°C
